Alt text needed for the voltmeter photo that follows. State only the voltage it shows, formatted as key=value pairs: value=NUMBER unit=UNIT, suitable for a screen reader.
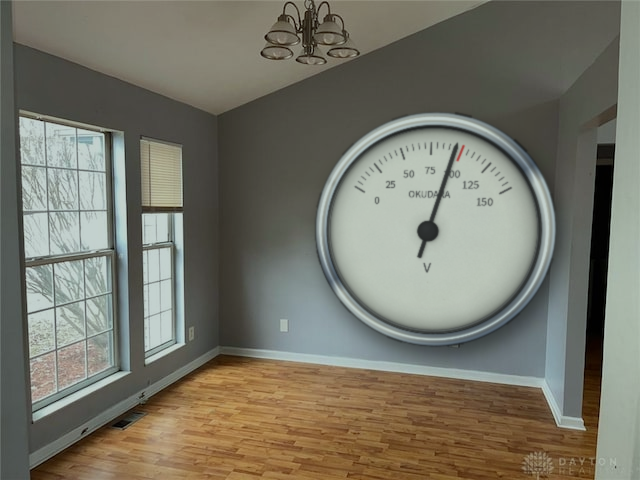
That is value=95 unit=V
